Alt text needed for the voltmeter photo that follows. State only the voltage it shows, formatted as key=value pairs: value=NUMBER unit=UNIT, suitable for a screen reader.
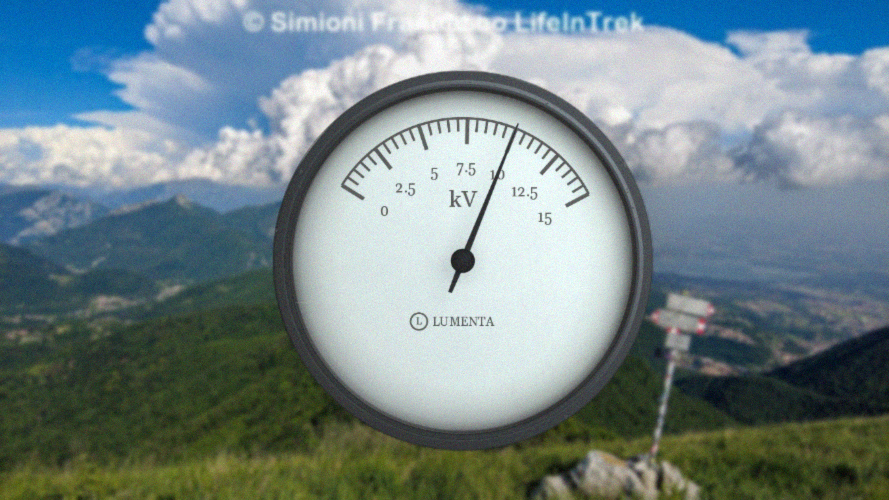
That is value=10 unit=kV
